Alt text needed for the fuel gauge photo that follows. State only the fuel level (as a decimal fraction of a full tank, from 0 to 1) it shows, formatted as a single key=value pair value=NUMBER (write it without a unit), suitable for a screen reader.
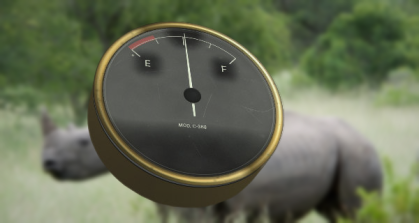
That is value=0.5
